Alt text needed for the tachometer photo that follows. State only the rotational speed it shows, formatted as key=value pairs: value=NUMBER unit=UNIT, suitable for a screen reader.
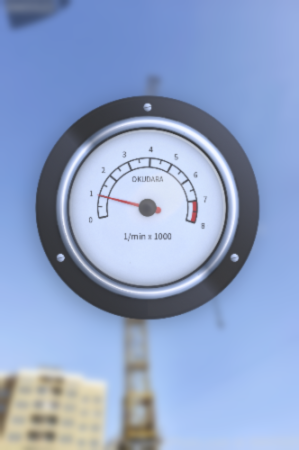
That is value=1000 unit=rpm
